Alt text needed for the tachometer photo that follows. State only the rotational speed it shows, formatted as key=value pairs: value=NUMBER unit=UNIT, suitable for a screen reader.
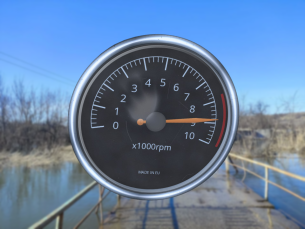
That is value=8800 unit=rpm
